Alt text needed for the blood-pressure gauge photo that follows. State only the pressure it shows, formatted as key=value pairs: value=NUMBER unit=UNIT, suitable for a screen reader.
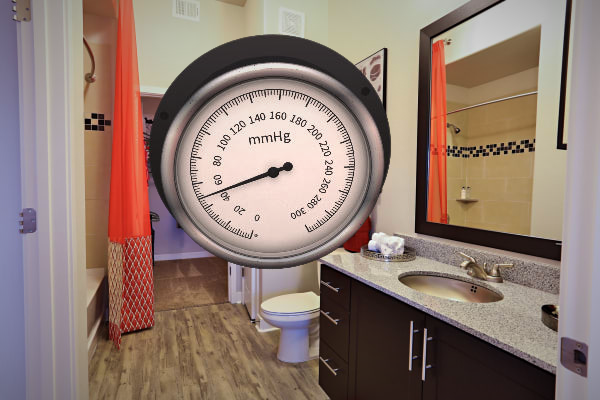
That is value=50 unit=mmHg
